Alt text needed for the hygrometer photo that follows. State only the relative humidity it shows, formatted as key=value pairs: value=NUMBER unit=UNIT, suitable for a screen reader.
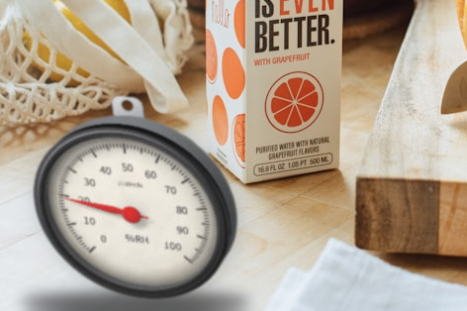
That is value=20 unit=%
